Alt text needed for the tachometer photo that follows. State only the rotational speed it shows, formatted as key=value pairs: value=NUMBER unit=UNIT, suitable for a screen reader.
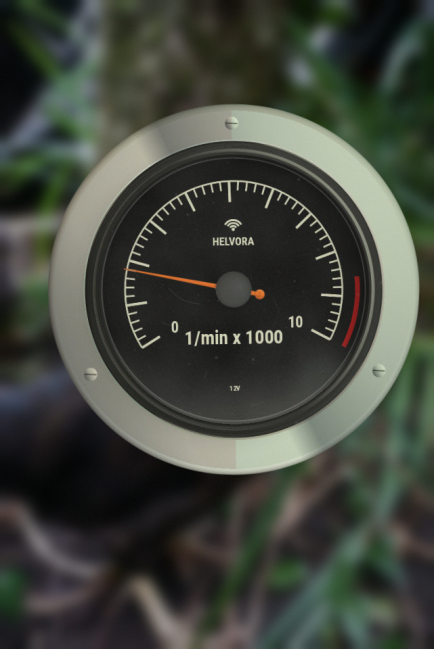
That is value=1800 unit=rpm
